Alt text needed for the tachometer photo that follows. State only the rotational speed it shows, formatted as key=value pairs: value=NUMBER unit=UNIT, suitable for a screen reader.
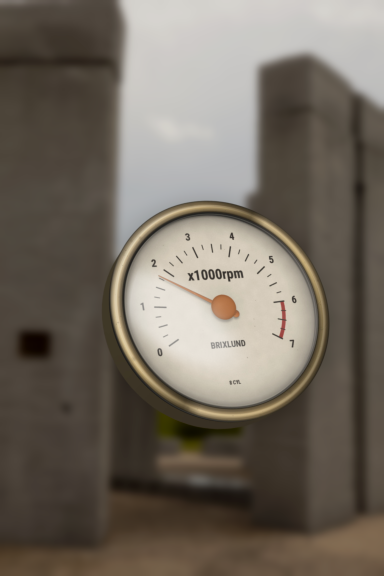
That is value=1750 unit=rpm
